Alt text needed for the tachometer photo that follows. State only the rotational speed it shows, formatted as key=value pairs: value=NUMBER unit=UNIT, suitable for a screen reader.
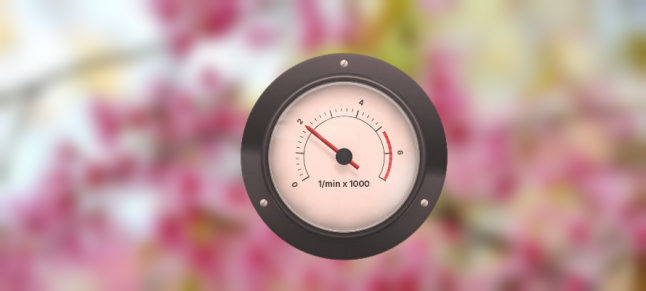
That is value=2000 unit=rpm
